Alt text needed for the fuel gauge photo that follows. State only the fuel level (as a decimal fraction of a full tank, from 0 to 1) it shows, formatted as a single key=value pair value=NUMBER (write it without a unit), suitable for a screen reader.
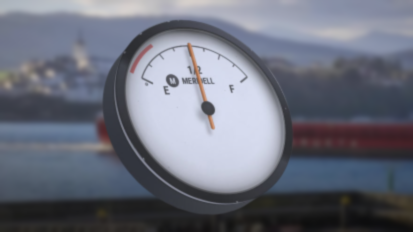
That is value=0.5
